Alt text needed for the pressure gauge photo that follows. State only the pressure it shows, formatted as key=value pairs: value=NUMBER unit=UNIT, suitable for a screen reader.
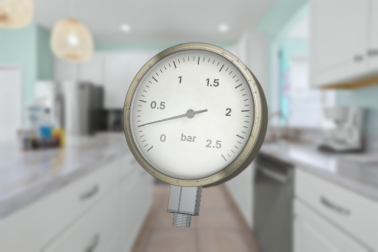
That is value=0.25 unit=bar
